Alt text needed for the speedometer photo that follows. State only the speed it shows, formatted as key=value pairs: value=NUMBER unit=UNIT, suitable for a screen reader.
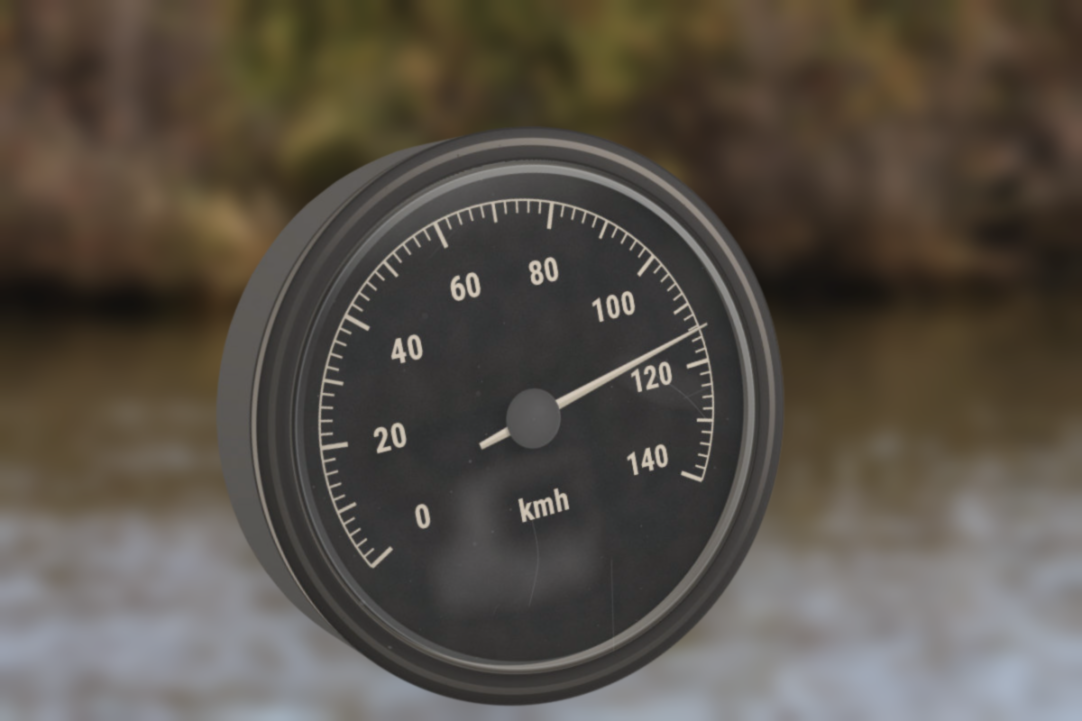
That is value=114 unit=km/h
